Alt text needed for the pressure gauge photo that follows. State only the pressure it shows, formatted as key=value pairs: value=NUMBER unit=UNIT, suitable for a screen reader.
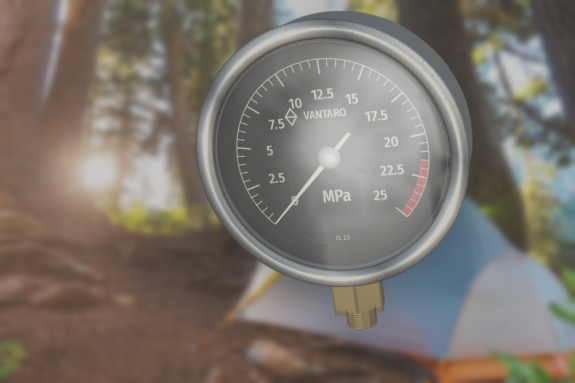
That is value=0 unit=MPa
